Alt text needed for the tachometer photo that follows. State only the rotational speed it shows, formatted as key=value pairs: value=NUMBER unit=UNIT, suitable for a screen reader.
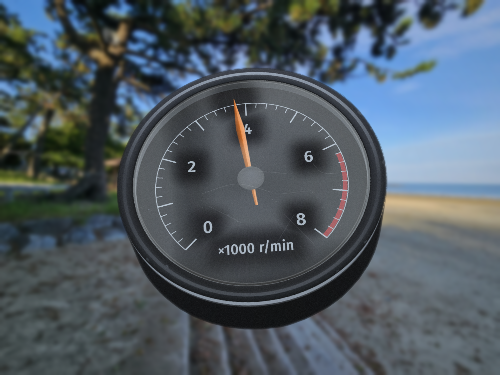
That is value=3800 unit=rpm
